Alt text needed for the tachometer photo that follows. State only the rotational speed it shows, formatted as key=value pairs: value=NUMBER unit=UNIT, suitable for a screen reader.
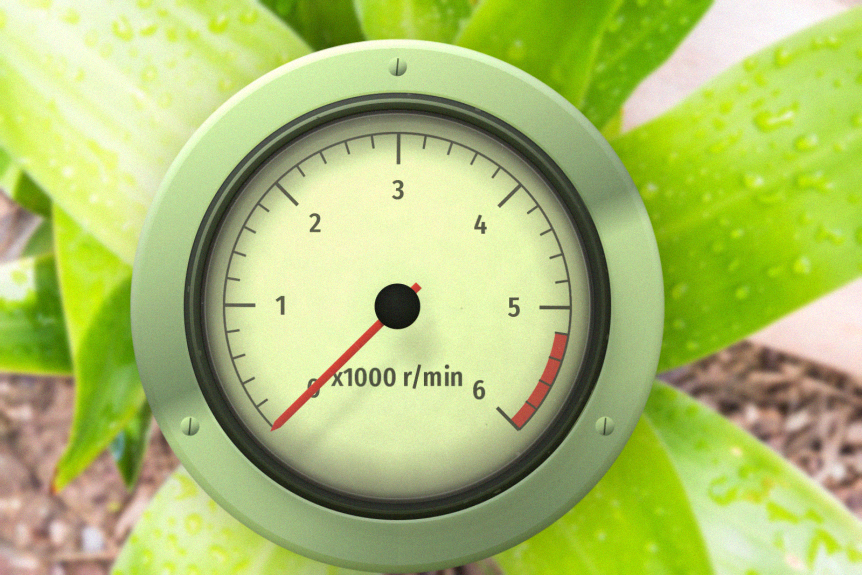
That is value=0 unit=rpm
